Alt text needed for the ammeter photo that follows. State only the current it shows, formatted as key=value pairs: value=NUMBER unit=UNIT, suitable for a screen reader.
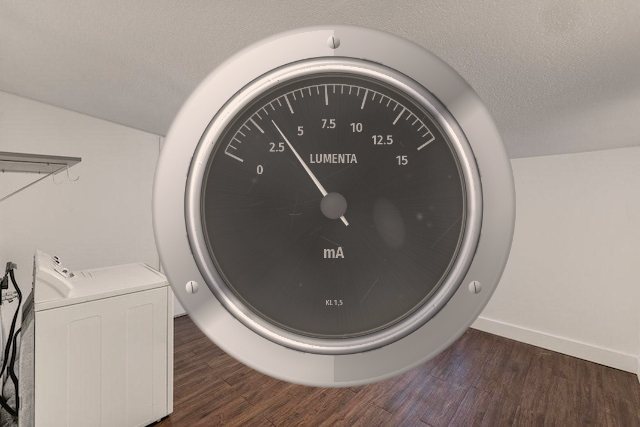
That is value=3.5 unit=mA
